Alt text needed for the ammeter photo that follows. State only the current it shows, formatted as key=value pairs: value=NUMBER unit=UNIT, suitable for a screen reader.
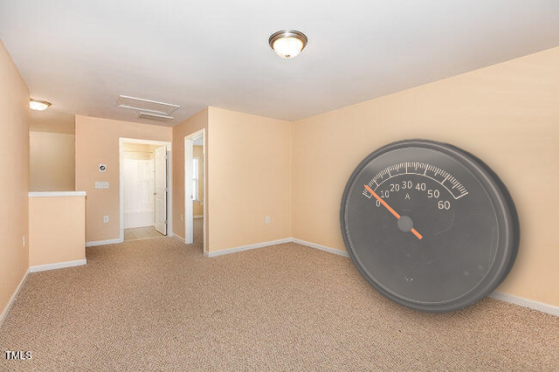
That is value=5 unit=A
